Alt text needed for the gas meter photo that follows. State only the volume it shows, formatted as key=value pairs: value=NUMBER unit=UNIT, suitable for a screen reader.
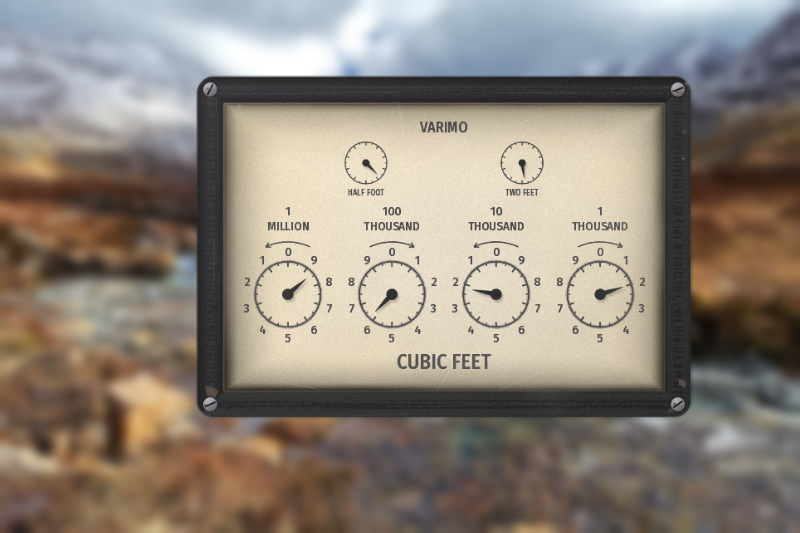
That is value=862200 unit=ft³
